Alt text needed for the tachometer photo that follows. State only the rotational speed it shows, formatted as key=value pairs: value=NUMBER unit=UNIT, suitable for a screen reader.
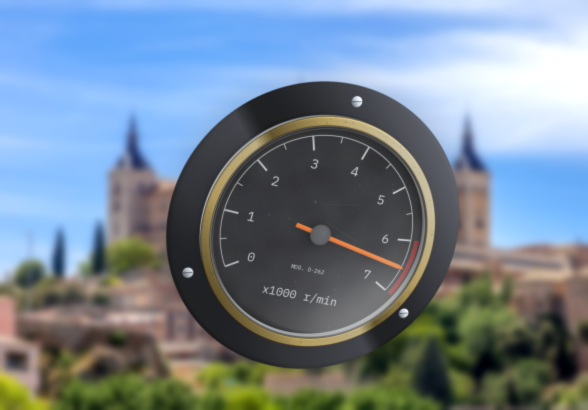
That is value=6500 unit=rpm
